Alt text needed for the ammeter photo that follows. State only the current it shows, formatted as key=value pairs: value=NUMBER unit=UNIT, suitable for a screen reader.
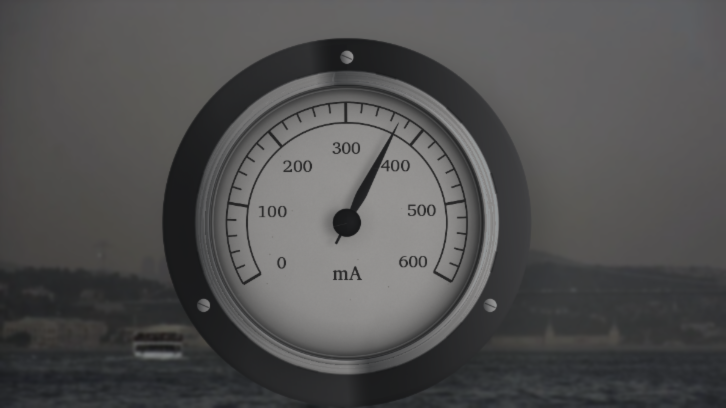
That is value=370 unit=mA
